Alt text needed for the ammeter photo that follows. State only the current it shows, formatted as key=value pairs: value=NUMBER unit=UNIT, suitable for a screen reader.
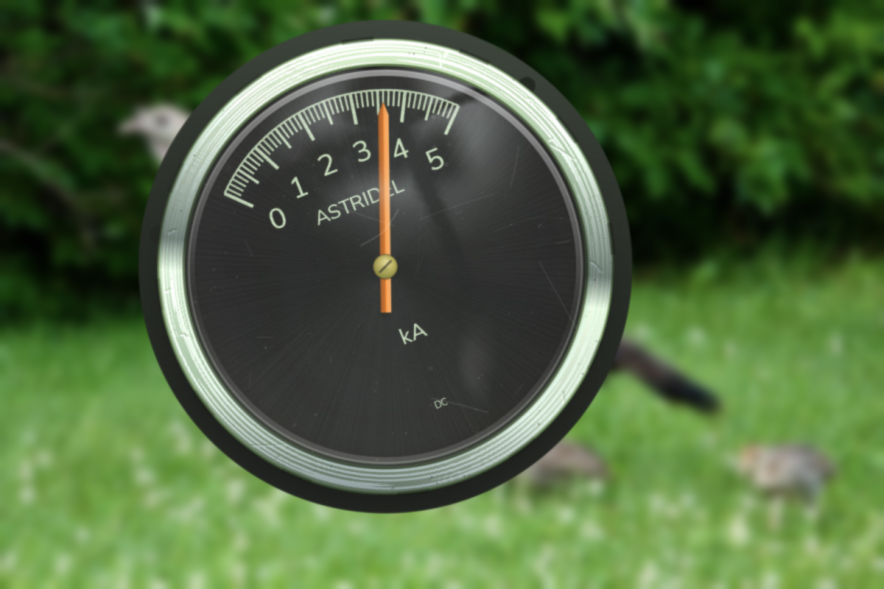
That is value=3.6 unit=kA
